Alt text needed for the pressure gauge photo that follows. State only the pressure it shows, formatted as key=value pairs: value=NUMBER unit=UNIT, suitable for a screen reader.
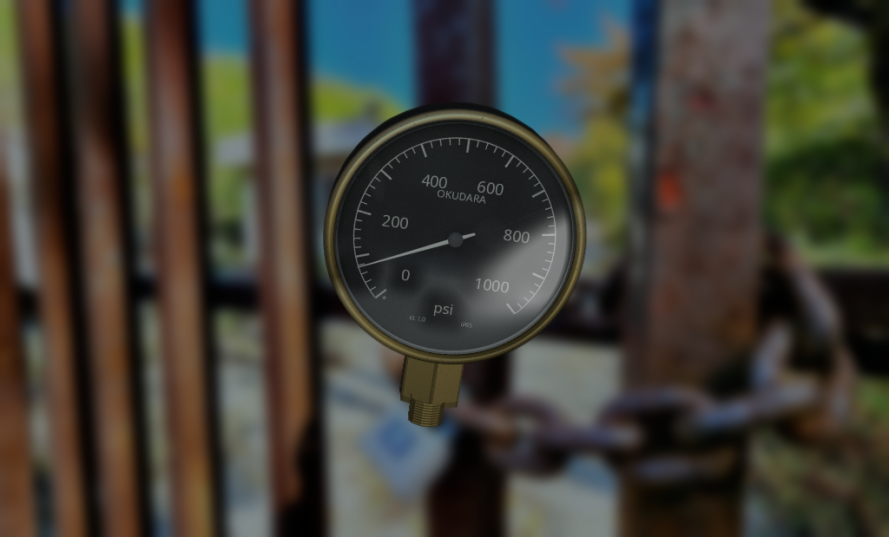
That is value=80 unit=psi
